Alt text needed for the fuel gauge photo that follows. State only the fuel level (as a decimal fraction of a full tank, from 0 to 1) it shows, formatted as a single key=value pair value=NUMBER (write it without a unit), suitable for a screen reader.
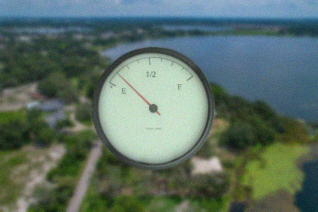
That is value=0.125
